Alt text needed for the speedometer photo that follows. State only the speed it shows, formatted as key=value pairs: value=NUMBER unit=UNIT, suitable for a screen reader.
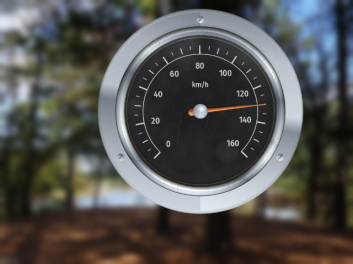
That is value=130 unit=km/h
